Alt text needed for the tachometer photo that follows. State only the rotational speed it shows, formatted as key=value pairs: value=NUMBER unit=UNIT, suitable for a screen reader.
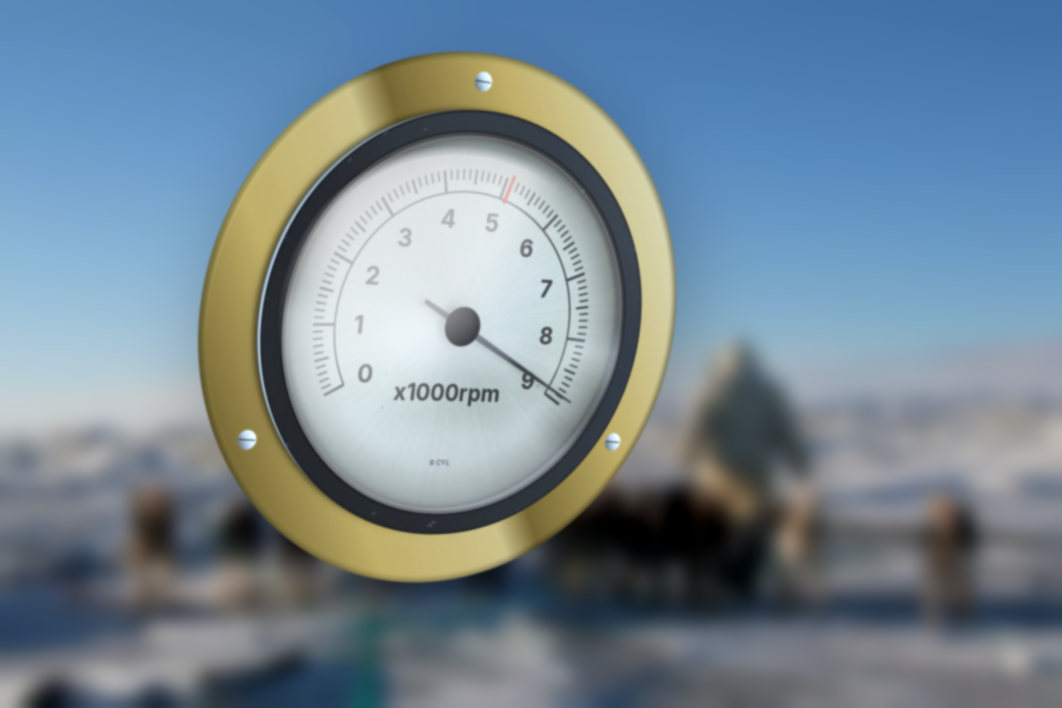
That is value=8900 unit=rpm
